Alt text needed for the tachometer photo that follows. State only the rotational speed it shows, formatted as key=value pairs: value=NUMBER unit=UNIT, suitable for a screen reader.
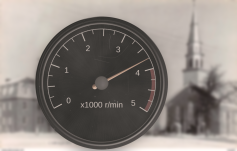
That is value=3750 unit=rpm
